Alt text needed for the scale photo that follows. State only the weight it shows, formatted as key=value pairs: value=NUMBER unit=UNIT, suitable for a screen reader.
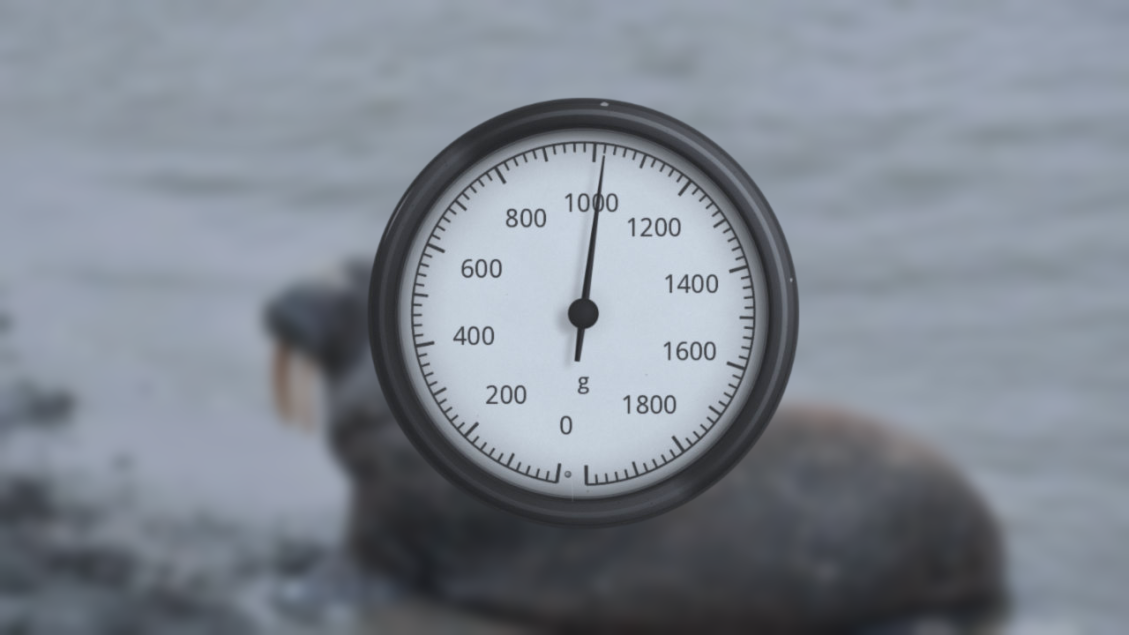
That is value=1020 unit=g
